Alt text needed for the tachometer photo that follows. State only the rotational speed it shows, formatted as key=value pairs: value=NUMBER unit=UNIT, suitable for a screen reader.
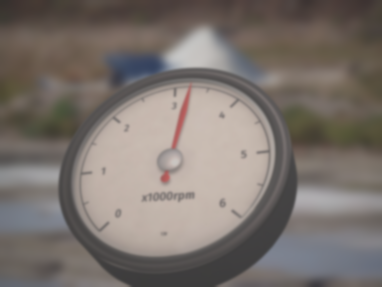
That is value=3250 unit=rpm
